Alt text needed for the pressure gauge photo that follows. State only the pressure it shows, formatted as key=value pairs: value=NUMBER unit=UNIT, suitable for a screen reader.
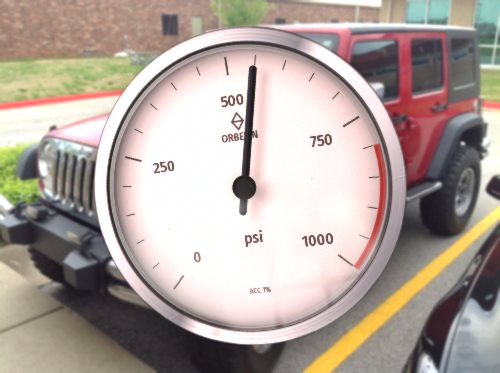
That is value=550 unit=psi
